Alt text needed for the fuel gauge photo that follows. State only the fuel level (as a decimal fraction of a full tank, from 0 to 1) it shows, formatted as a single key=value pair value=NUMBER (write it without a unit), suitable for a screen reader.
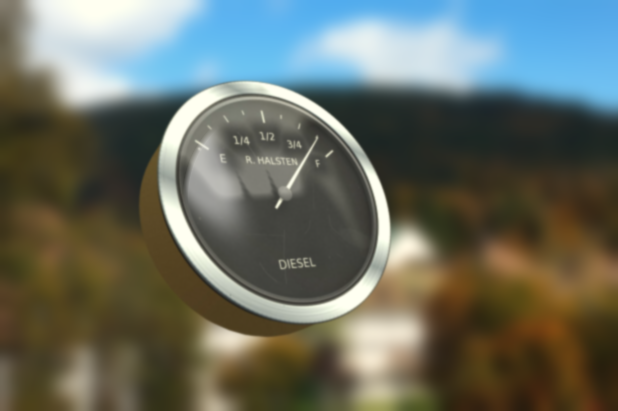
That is value=0.875
